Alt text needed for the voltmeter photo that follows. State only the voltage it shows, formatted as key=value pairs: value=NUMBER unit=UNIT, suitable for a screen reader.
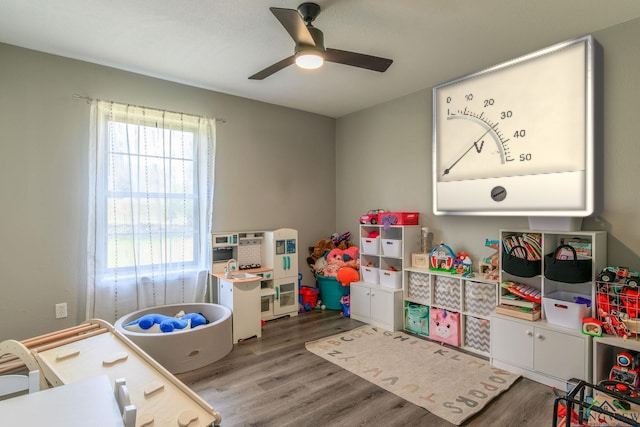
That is value=30 unit=V
